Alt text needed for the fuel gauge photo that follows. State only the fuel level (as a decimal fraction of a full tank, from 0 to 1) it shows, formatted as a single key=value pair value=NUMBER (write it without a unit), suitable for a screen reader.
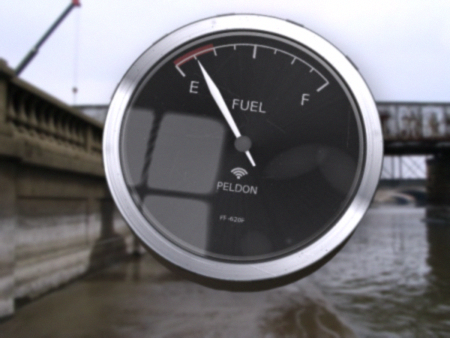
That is value=0.125
